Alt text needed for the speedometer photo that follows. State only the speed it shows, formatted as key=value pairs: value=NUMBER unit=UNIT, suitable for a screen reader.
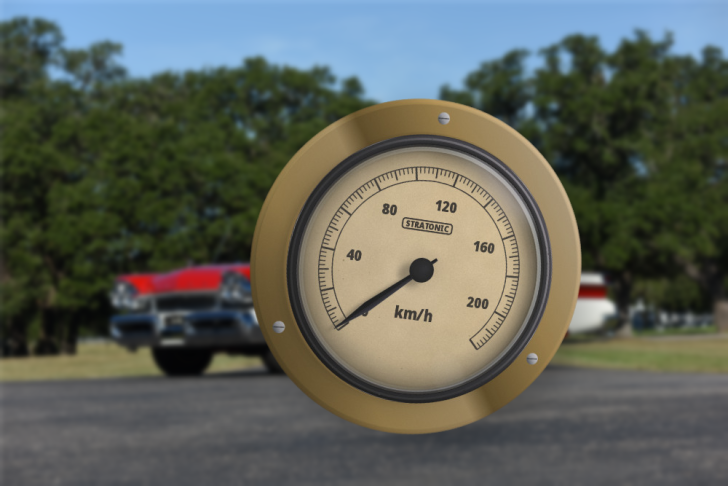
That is value=2 unit=km/h
